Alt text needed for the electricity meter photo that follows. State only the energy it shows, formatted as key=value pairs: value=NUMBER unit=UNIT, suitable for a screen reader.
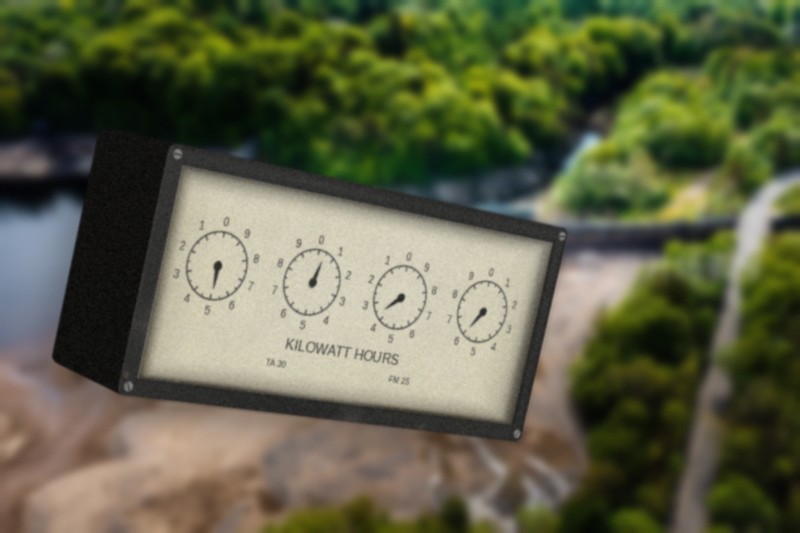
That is value=5036 unit=kWh
